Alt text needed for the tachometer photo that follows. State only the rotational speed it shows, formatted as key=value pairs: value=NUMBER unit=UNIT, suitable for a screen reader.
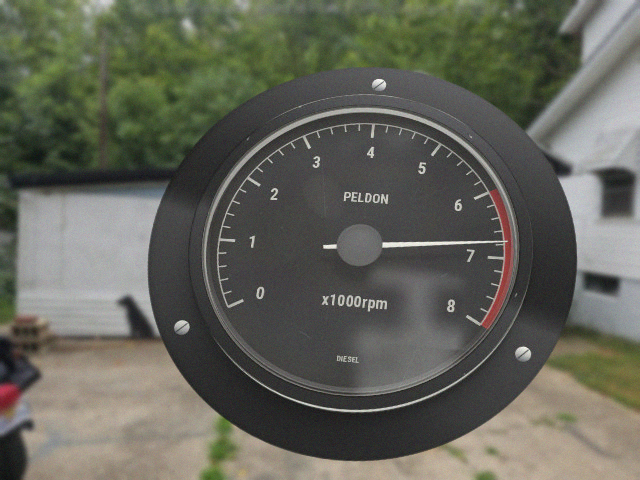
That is value=6800 unit=rpm
